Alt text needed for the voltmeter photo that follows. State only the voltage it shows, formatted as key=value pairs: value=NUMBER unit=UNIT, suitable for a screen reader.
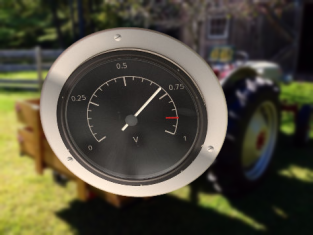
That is value=0.7 unit=V
